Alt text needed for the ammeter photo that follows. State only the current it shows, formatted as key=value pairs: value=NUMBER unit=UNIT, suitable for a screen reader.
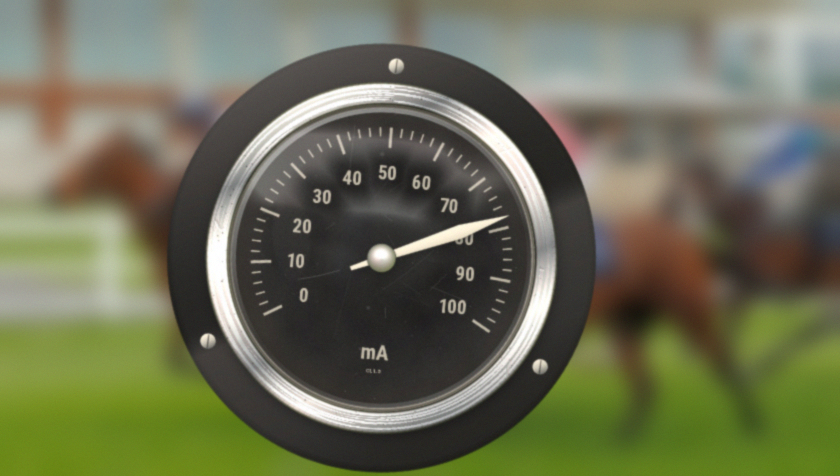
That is value=78 unit=mA
